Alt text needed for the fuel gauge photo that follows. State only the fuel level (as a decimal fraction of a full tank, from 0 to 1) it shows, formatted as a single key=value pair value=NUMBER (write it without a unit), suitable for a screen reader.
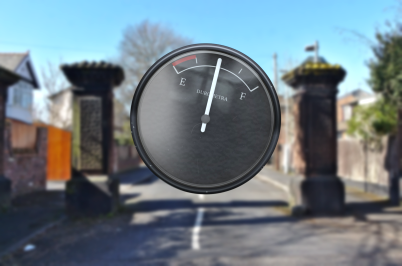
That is value=0.5
